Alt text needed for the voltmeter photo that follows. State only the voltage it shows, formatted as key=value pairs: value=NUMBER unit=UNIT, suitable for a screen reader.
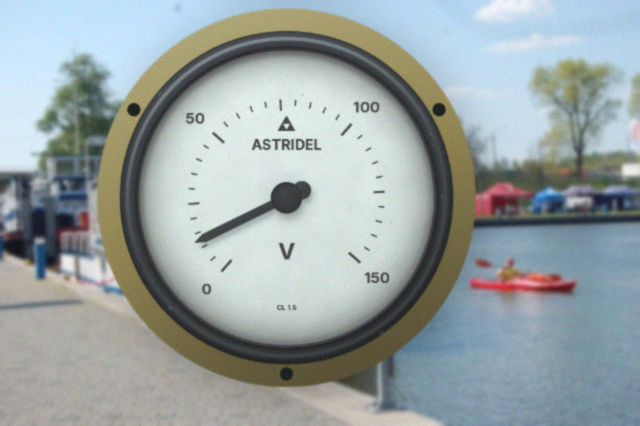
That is value=12.5 unit=V
